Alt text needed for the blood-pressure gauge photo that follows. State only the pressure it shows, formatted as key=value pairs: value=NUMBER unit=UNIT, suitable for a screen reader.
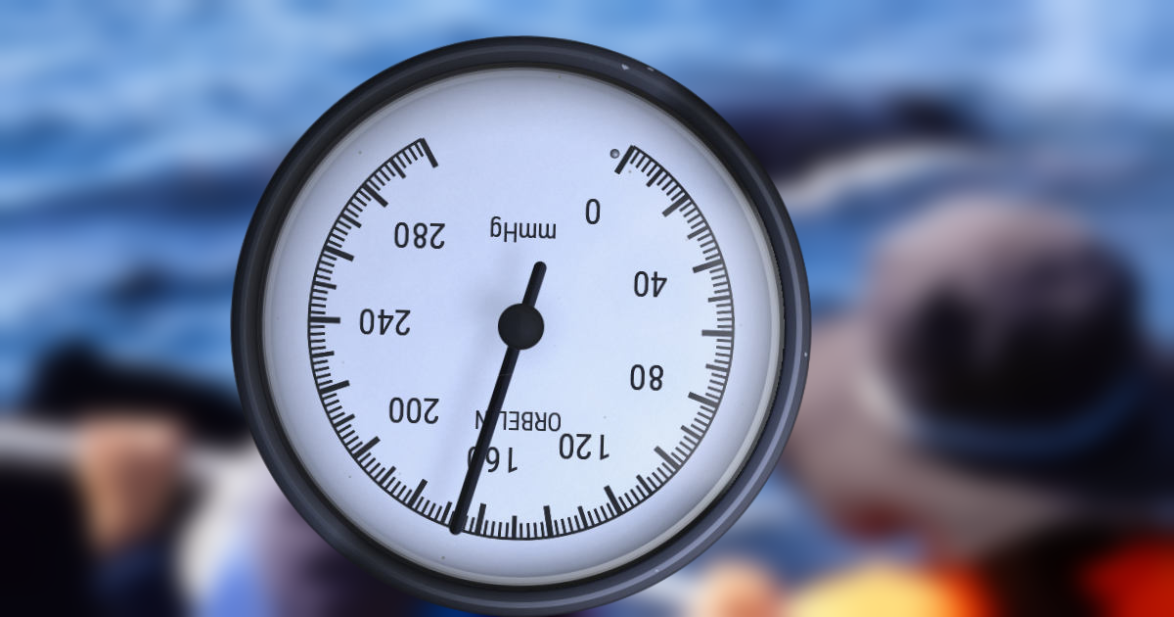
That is value=166 unit=mmHg
